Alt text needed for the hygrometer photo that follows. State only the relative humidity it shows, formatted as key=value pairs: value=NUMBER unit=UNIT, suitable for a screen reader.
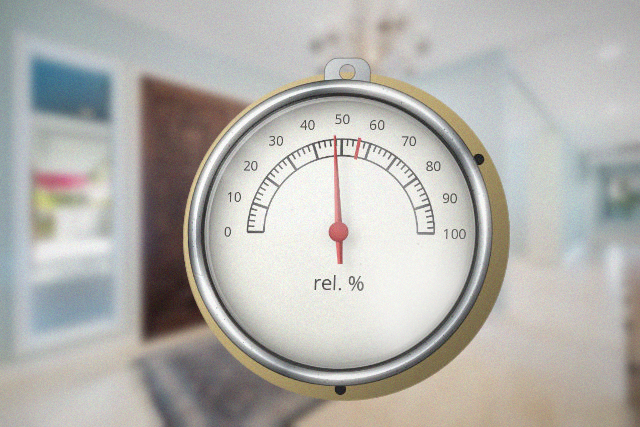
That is value=48 unit=%
